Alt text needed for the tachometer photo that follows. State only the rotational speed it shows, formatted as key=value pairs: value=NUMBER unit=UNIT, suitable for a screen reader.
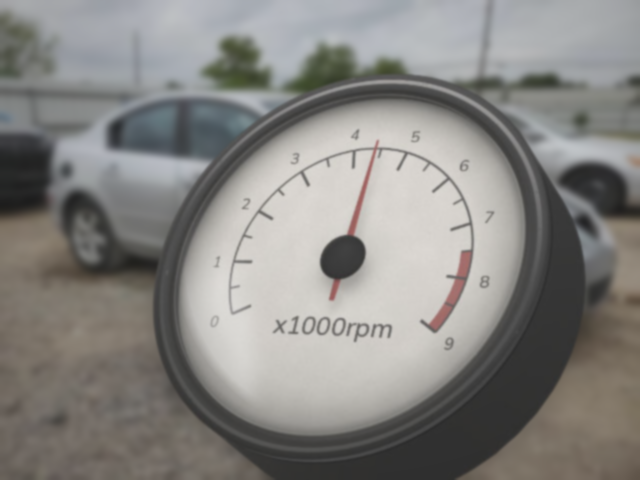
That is value=4500 unit=rpm
